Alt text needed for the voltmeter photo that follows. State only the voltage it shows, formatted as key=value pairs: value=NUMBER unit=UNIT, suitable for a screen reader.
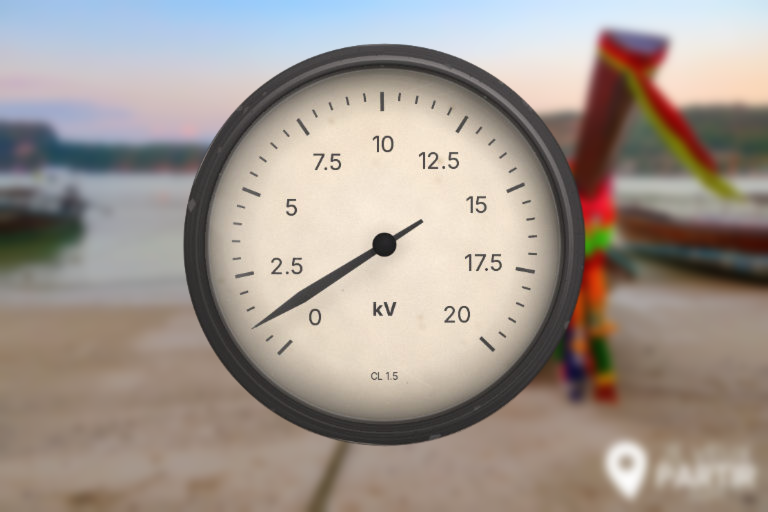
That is value=1 unit=kV
